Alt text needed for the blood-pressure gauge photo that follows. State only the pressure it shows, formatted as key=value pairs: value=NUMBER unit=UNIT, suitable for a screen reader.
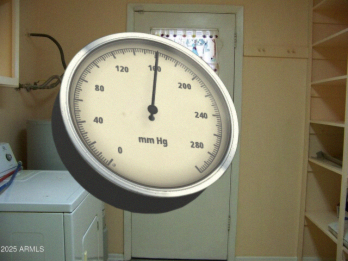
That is value=160 unit=mmHg
